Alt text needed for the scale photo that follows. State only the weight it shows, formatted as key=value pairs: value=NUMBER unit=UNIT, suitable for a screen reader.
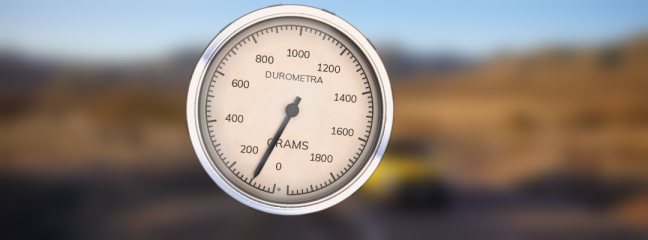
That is value=100 unit=g
